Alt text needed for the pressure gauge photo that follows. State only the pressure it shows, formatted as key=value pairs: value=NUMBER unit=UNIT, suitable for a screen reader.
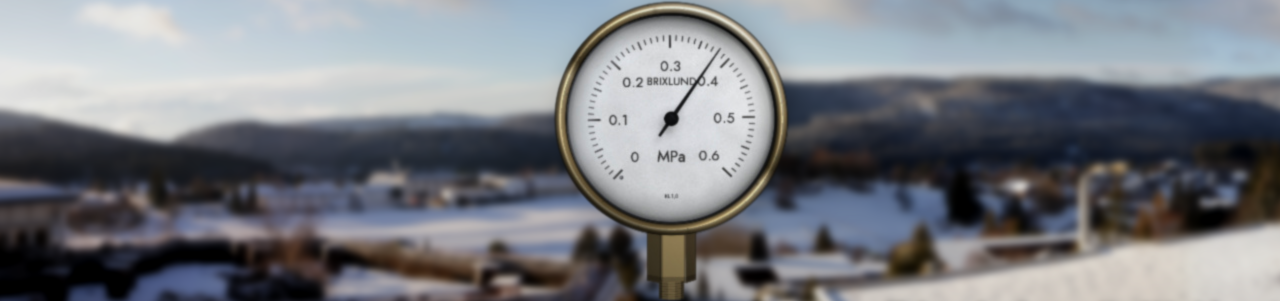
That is value=0.38 unit=MPa
